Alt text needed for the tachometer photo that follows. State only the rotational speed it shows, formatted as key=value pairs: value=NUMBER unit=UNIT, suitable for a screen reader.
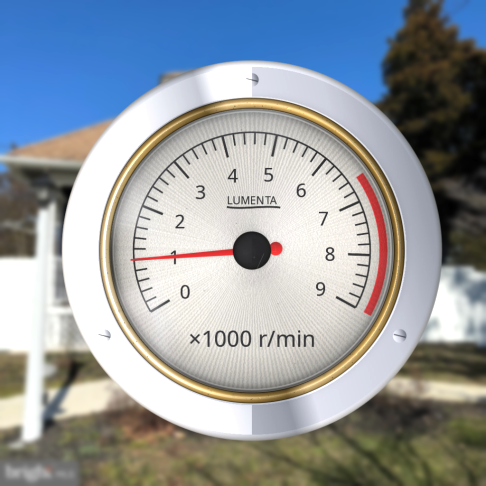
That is value=1000 unit=rpm
